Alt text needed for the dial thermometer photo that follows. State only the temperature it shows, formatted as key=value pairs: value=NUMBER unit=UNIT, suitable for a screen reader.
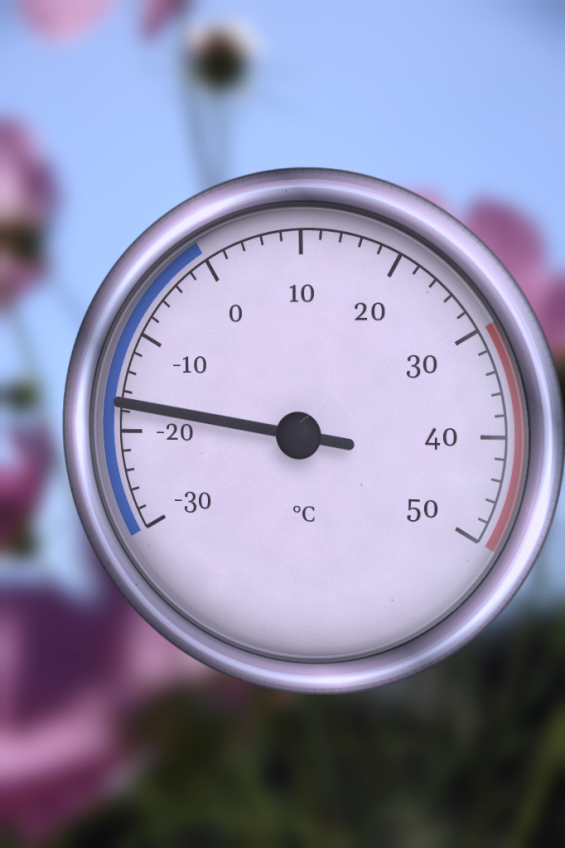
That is value=-17 unit=°C
